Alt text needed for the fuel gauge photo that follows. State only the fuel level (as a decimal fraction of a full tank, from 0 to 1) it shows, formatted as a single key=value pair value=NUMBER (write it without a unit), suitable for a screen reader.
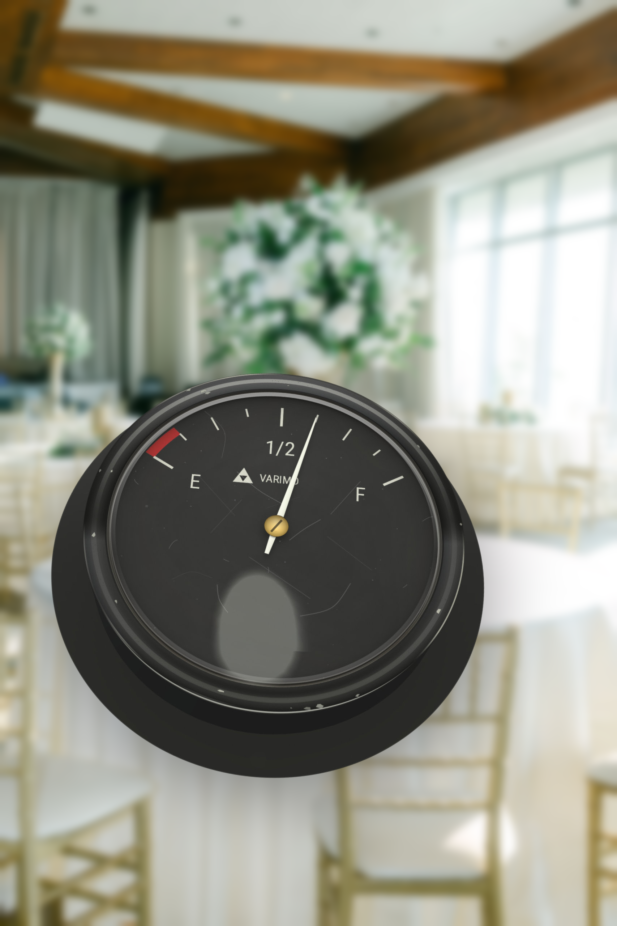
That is value=0.625
